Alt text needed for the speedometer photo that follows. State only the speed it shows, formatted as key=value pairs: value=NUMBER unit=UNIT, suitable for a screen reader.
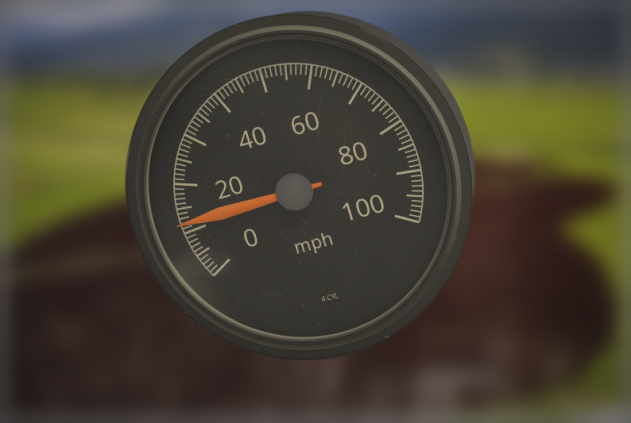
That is value=12 unit=mph
